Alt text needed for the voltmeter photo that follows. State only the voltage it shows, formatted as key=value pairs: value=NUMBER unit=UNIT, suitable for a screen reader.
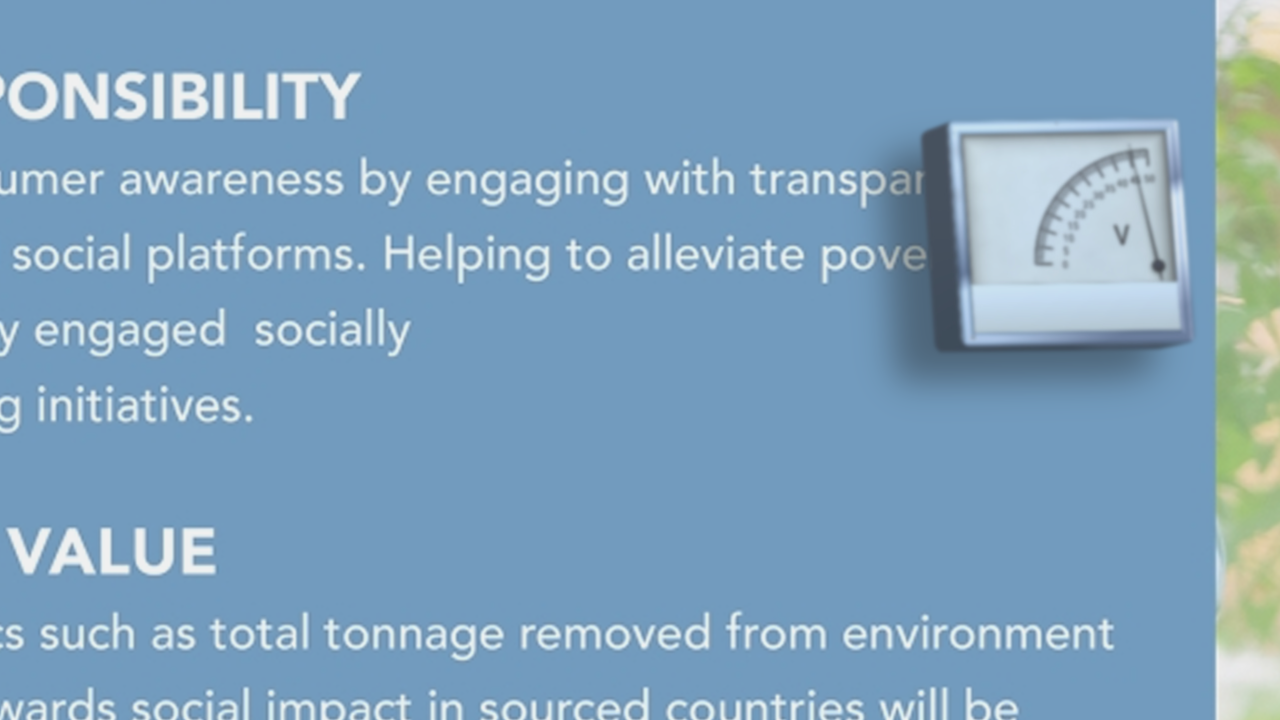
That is value=45 unit=V
